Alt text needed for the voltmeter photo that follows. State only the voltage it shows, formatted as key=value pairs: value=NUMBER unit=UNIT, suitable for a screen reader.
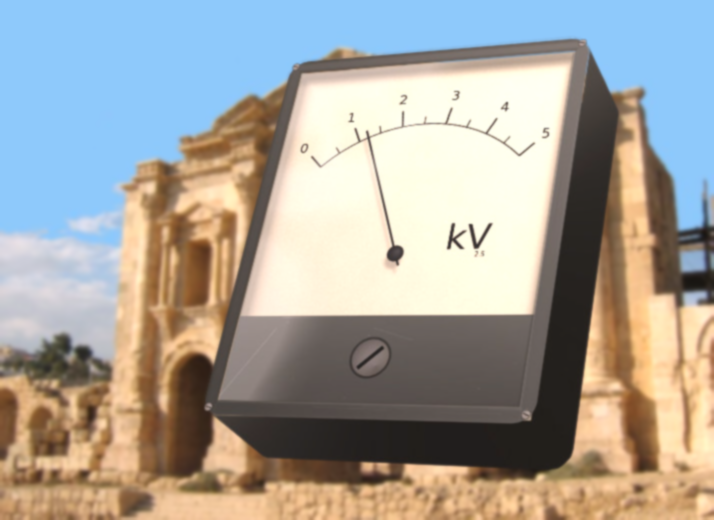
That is value=1.25 unit=kV
